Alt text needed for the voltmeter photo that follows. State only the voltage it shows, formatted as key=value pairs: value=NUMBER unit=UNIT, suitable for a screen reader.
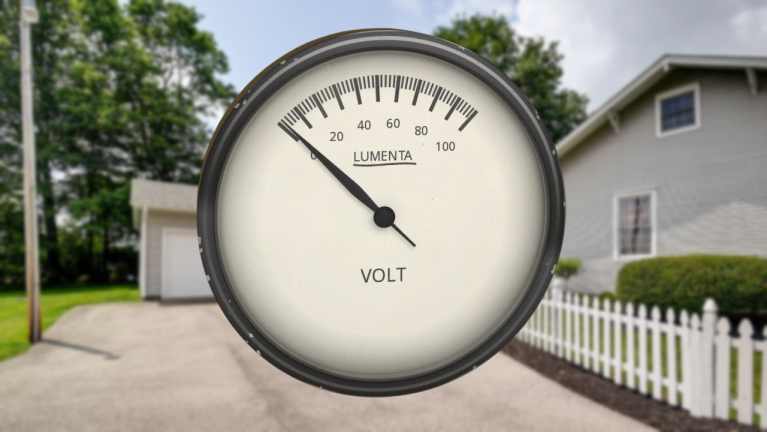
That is value=2 unit=V
